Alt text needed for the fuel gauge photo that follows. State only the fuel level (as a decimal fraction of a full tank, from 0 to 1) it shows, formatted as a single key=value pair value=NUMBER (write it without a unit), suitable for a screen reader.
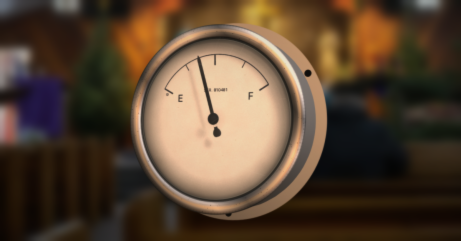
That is value=0.375
